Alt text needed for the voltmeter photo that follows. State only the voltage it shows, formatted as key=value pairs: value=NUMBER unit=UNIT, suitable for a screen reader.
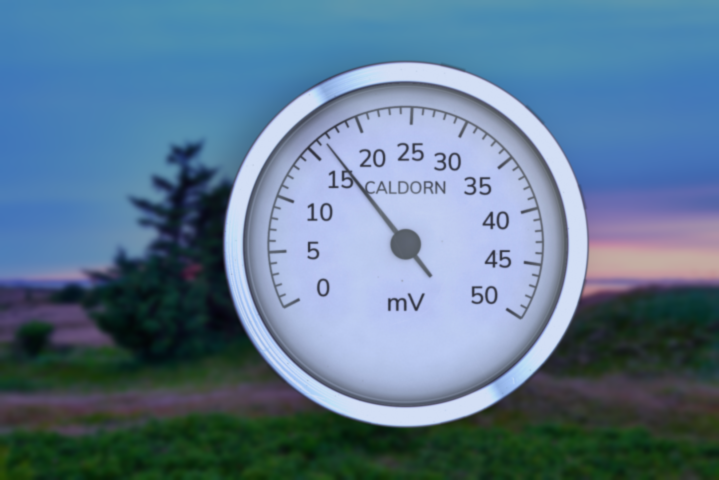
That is value=16.5 unit=mV
